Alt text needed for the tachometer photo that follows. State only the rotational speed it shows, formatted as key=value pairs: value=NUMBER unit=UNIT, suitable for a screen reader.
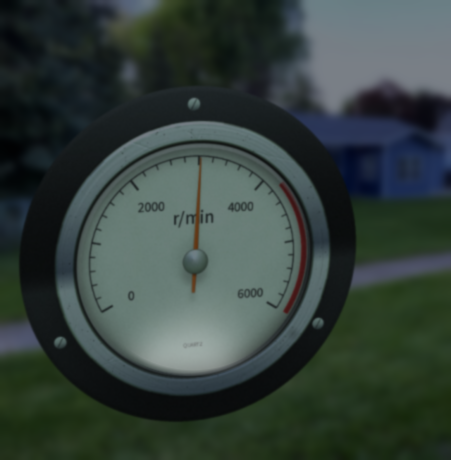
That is value=3000 unit=rpm
